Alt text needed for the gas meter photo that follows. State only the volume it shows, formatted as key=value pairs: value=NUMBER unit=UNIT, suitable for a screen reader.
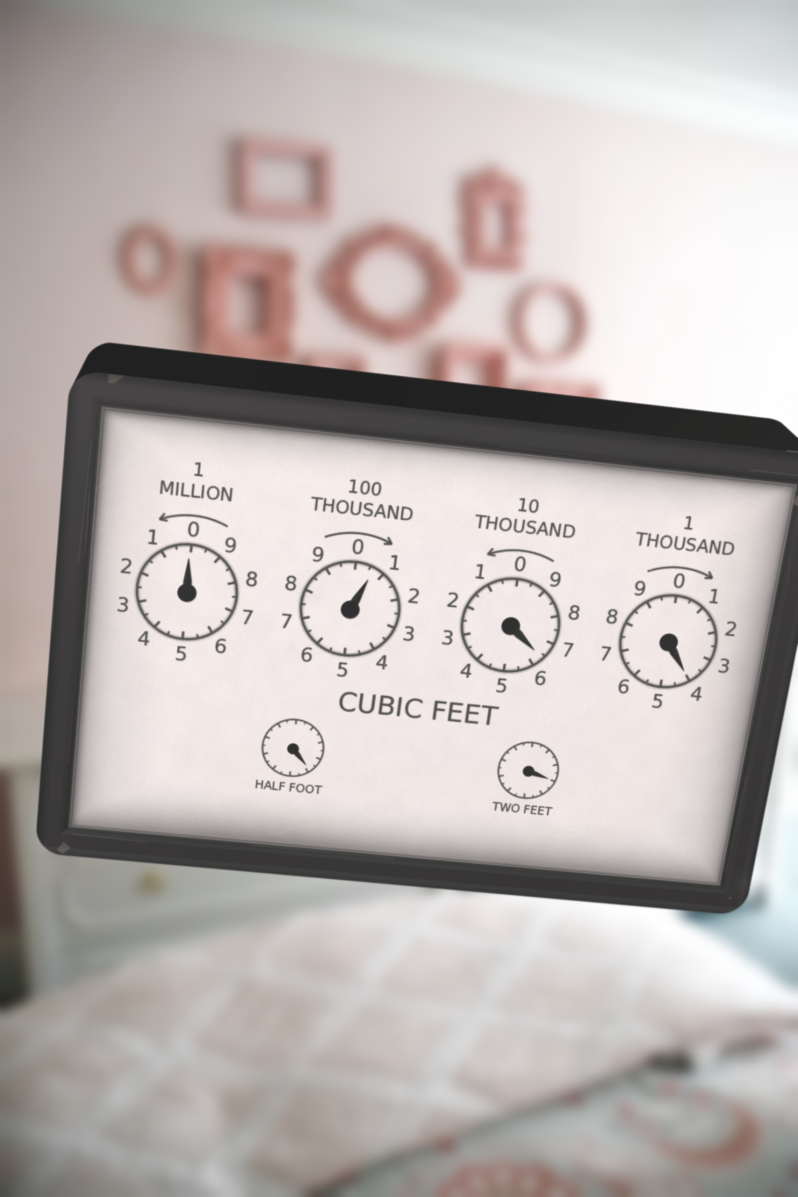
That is value=6400 unit=ft³
